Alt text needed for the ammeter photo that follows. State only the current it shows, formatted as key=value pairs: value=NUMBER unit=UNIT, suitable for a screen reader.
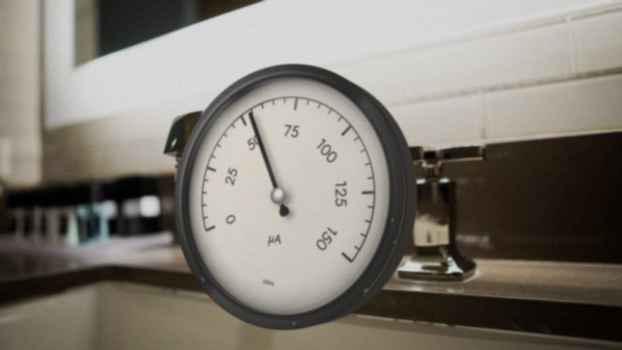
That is value=55 unit=µA
